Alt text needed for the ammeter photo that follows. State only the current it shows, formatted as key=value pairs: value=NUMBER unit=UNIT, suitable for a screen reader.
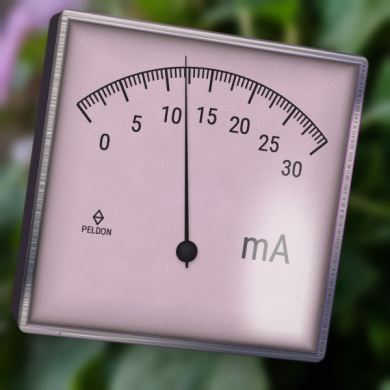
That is value=12 unit=mA
